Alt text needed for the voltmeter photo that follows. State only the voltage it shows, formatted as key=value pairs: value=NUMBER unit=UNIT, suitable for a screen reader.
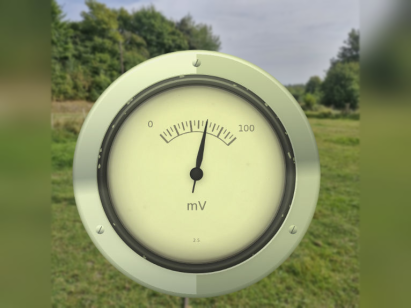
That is value=60 unit=mV
